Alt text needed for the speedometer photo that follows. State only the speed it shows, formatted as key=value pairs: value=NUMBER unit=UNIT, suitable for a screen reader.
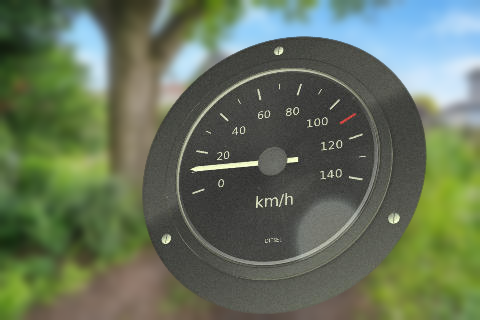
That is value=10 unit=km/h
